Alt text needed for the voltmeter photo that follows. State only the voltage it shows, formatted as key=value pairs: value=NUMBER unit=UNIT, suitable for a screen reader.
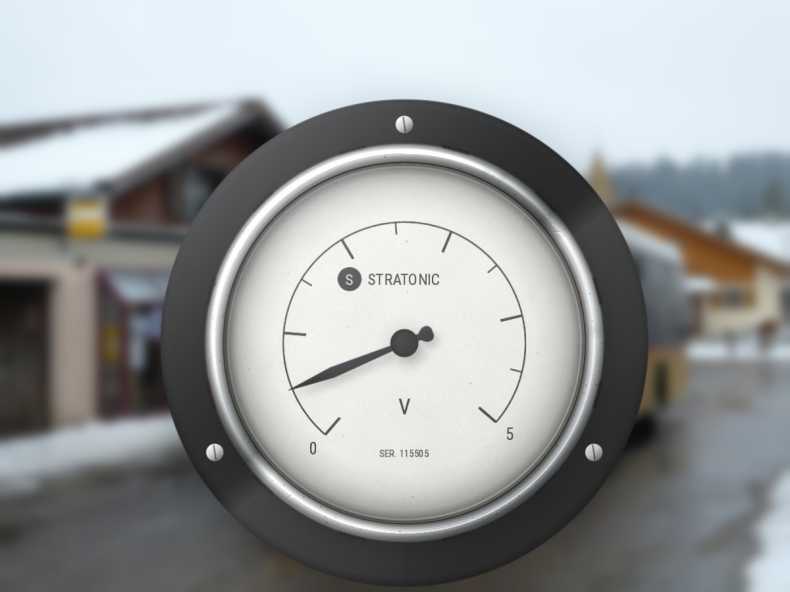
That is value=0.5 unit=V
